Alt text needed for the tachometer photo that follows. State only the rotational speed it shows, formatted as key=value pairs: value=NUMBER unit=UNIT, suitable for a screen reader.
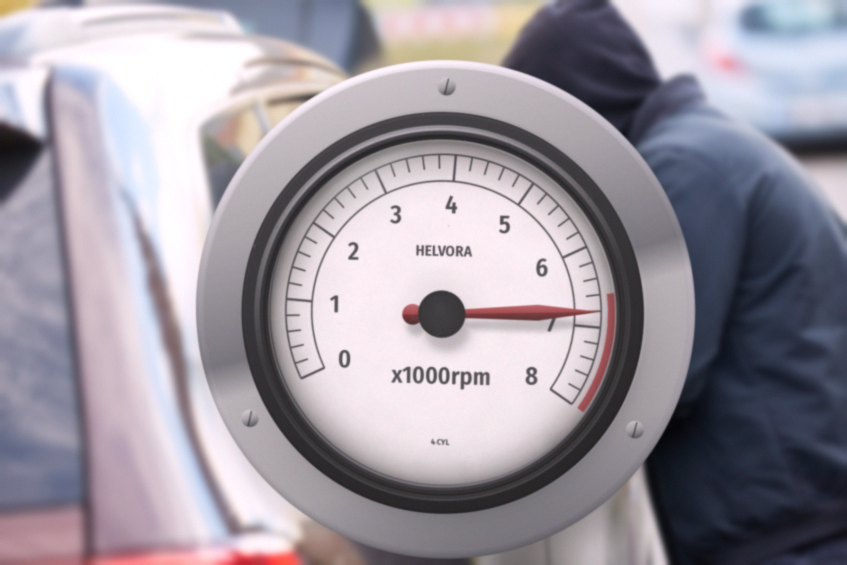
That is value=6800 unit=rpm
